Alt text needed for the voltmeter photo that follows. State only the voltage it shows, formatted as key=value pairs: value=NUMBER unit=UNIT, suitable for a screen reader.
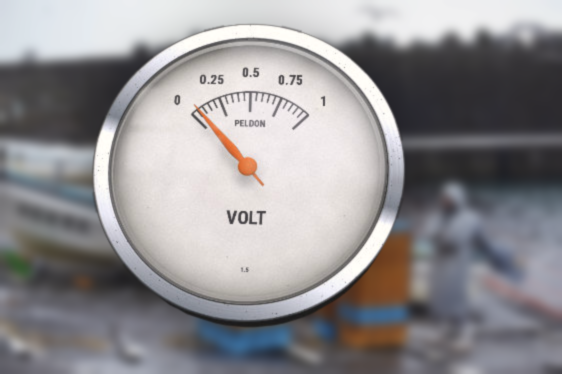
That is value=0.05 unit=V
